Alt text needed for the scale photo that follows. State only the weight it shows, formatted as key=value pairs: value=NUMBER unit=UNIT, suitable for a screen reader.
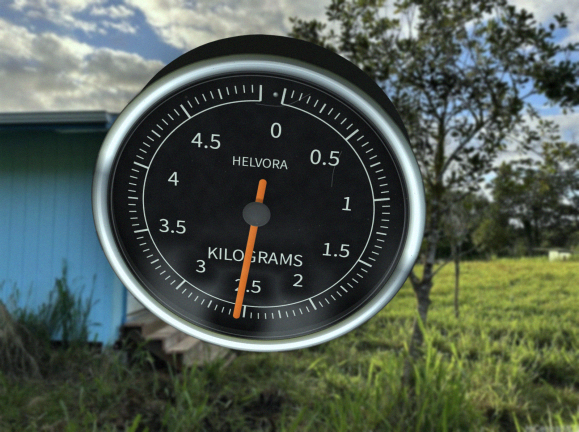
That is value=2.55 unit=kg
